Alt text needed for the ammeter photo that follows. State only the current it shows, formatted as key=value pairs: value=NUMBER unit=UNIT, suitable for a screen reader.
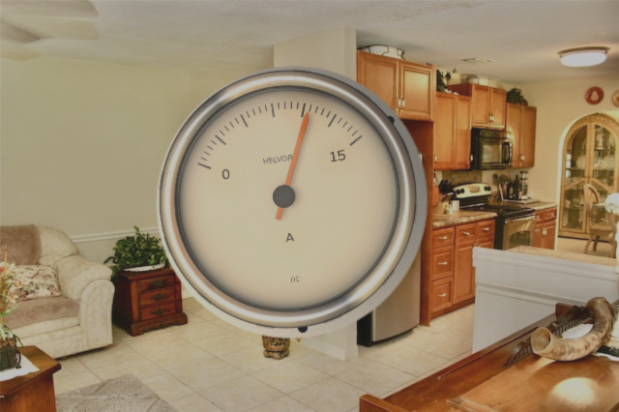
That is value=10.5 unit=A
